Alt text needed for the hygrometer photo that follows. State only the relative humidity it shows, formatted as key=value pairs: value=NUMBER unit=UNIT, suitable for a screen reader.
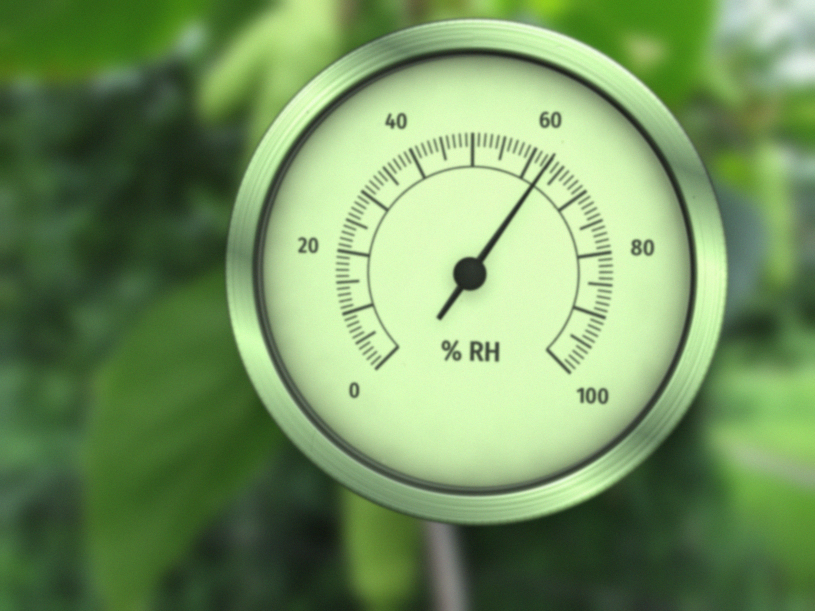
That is value=63 unit=%
